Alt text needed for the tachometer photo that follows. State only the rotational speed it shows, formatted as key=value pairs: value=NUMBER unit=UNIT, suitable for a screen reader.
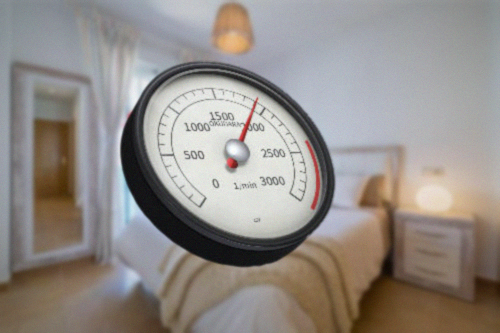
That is value=1900 unit=rpm
